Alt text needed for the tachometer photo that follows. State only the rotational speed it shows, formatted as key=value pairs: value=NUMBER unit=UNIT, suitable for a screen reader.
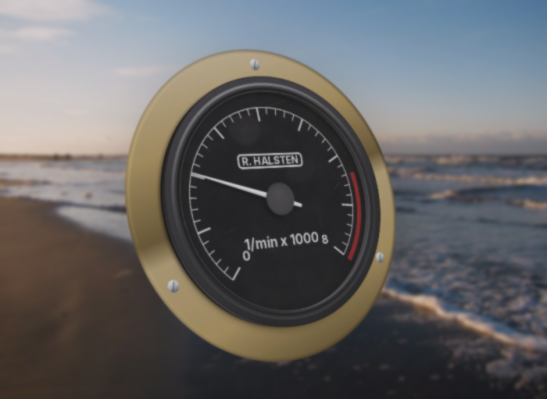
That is value=2000 unit=rpm
